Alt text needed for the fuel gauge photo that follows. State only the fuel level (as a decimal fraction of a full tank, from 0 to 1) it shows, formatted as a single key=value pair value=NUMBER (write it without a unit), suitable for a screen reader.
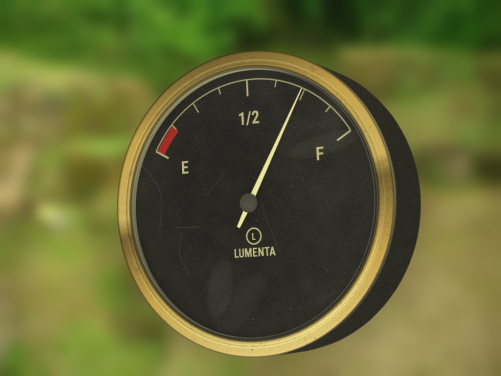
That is value=0.75
